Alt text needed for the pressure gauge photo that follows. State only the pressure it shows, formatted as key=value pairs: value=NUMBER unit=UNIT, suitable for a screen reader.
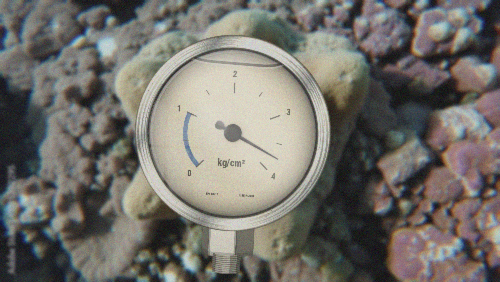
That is value=3.75 unit=kg/cm²
